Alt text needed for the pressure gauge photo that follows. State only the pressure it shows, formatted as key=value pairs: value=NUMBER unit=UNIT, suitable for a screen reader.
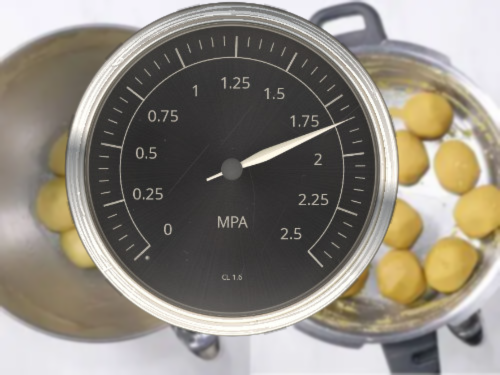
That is value=1.85 unit=MPa
